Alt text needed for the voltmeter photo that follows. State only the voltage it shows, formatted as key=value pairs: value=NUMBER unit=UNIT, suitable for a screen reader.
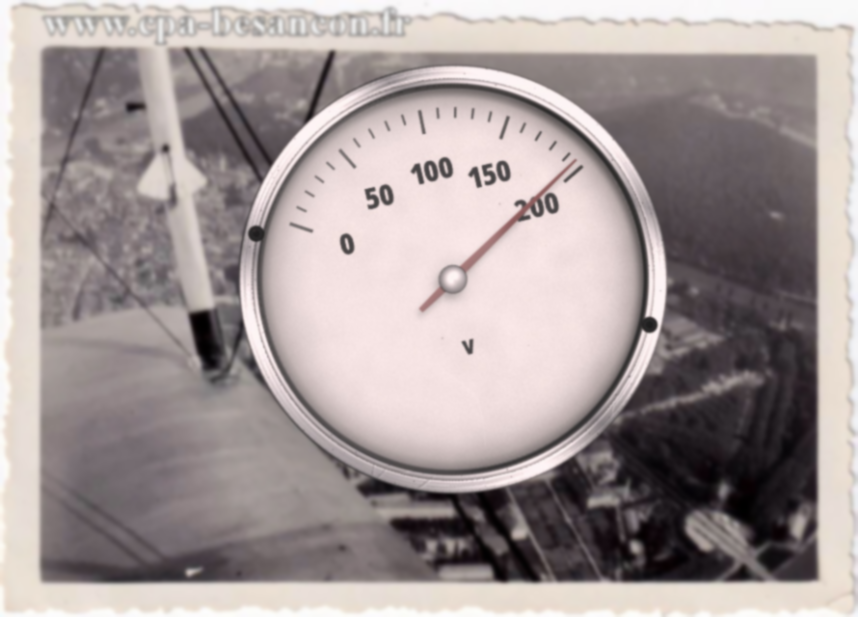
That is value=195 unit=V
